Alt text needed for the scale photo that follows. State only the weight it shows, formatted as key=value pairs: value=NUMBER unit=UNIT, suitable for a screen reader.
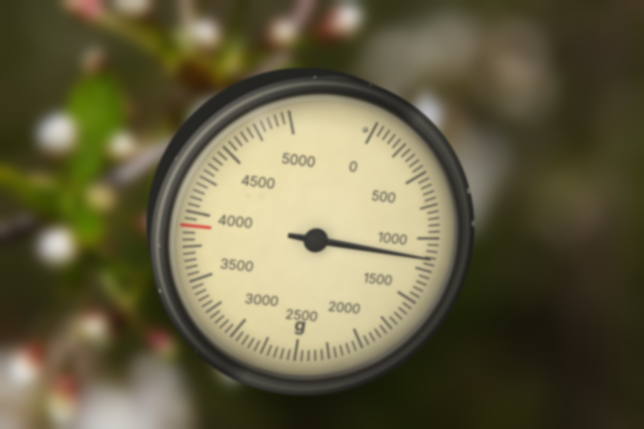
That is value=1150 unit=g
